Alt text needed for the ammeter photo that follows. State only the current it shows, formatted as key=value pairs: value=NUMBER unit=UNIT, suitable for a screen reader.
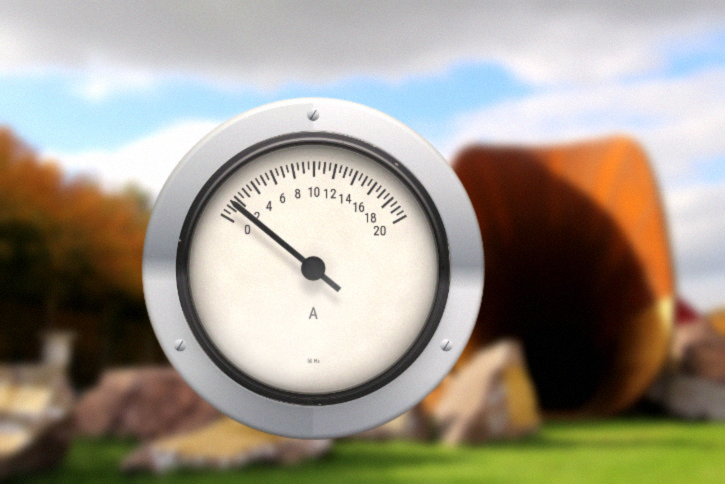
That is value=1.5 unit=A
